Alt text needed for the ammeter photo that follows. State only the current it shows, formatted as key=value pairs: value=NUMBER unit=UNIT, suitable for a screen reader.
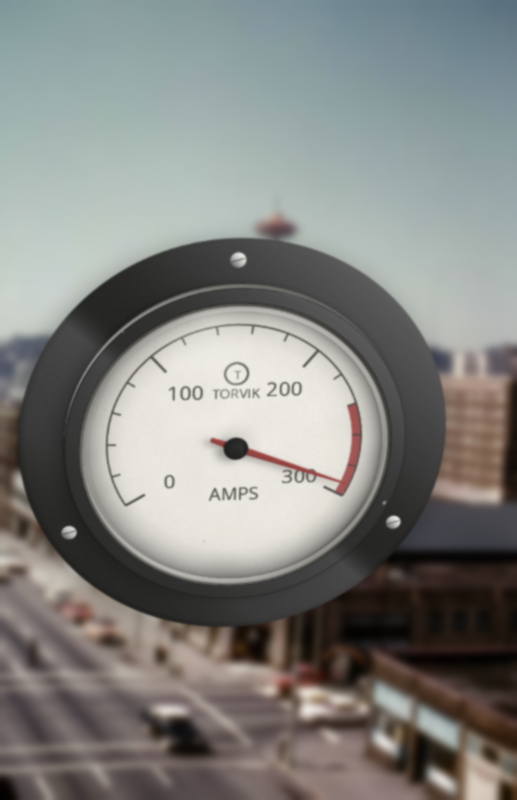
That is value=290 unit=A
